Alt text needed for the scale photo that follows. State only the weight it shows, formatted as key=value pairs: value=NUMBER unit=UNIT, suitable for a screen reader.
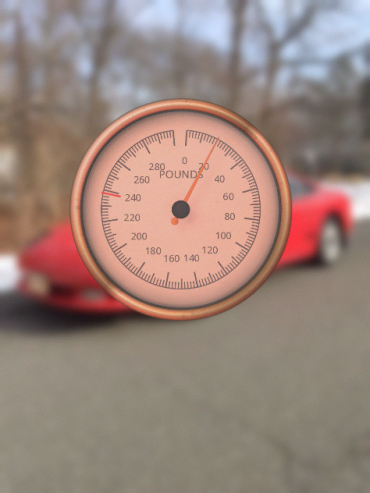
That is value=20 unit=lb
